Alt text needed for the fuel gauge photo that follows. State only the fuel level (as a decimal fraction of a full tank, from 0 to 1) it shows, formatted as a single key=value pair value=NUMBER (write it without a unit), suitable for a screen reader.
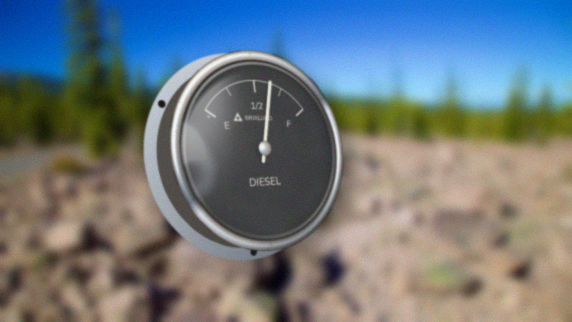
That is value=0.625
